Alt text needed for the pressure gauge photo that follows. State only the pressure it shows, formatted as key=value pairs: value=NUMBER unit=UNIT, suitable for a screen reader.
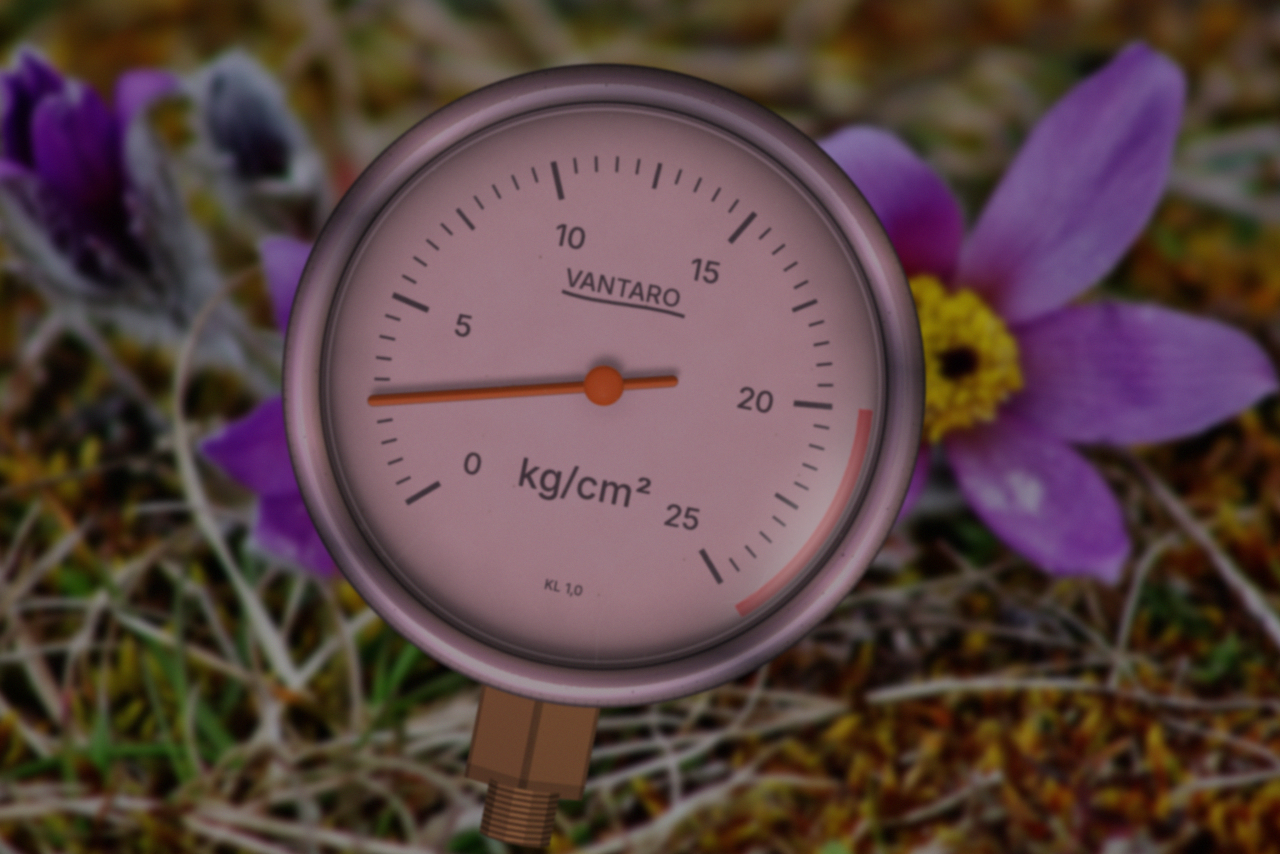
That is value=2.5 unit=kg/cm²
